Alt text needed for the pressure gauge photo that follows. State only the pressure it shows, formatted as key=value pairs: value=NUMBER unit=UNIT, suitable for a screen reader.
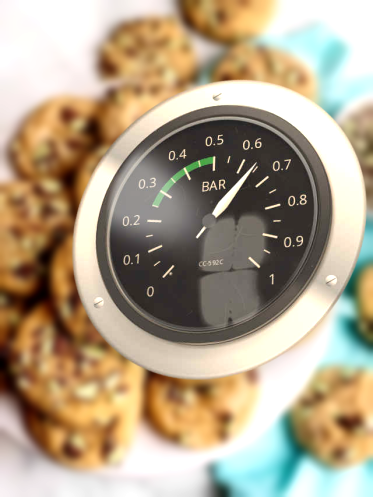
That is value=0.65 unit=bar
